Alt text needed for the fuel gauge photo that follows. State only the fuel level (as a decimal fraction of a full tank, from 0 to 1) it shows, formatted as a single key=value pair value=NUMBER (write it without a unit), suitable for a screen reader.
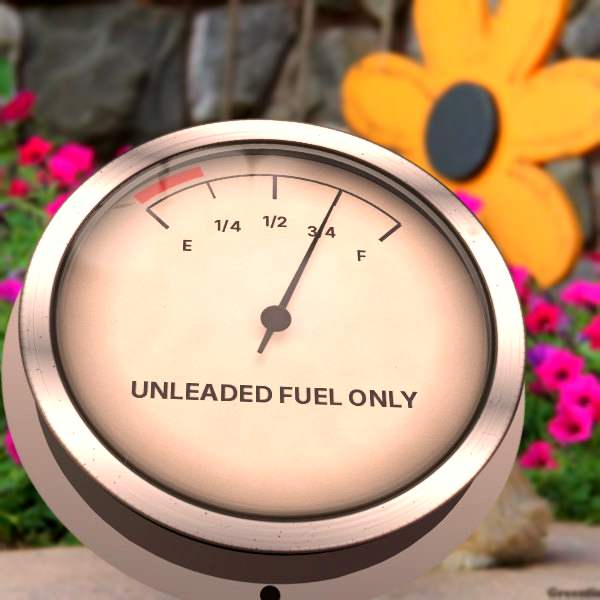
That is value=0.75
